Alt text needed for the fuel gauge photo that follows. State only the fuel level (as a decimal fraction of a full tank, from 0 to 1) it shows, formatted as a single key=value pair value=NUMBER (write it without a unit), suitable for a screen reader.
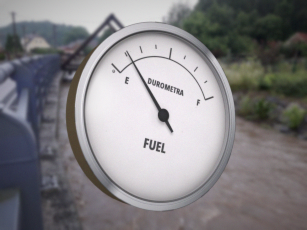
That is value=0.125
